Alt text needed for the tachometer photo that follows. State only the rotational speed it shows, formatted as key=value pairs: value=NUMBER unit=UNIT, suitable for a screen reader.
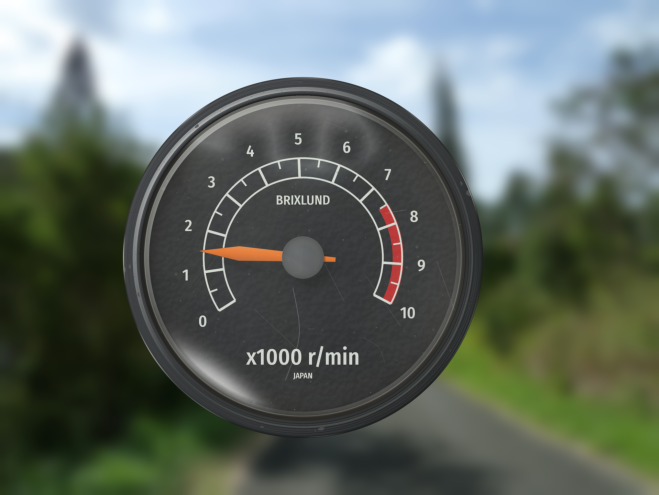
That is value=1500 unit=rpm
